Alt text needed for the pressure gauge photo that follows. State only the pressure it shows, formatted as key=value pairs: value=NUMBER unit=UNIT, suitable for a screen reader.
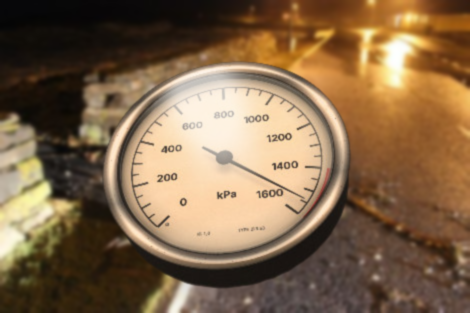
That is value=1550 unit=kPa
